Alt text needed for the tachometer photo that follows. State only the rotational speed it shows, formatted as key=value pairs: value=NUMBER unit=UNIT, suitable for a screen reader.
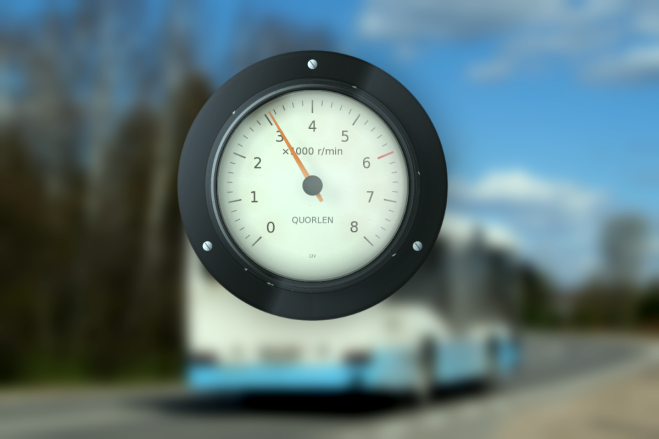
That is value=3100 unit=rpm
